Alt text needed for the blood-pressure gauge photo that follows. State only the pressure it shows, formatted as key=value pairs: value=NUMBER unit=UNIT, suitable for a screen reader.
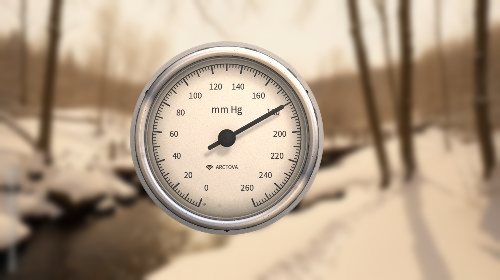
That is value=180 unit=mmHg
